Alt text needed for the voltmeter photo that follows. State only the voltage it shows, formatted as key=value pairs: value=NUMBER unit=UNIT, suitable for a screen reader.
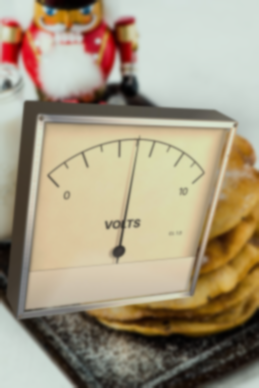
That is value=5 unit=V
